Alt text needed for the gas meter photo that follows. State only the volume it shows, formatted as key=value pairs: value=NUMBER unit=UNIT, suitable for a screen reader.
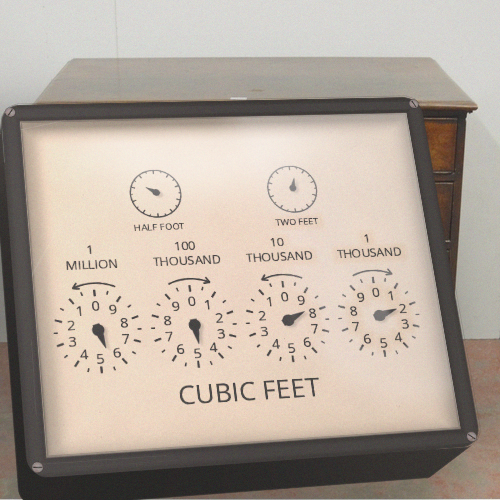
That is value=548200 unit=ft³
